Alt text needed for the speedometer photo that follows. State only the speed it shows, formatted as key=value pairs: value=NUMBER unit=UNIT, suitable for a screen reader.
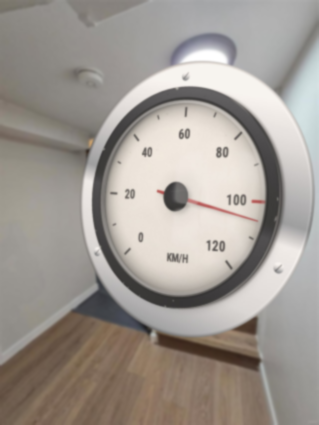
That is value=105 unit=km/h
